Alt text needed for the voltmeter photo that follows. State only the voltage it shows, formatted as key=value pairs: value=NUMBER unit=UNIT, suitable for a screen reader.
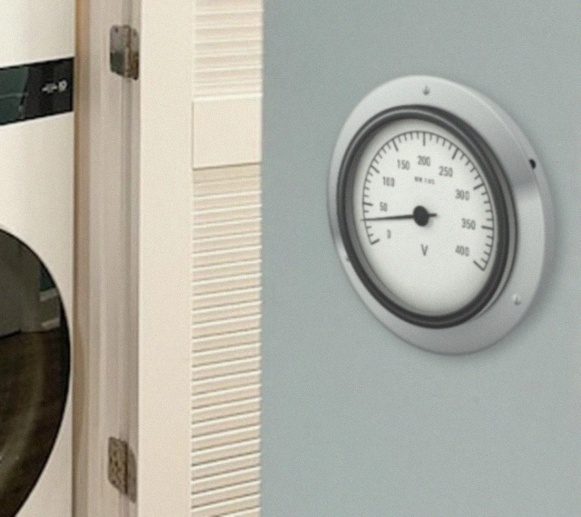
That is value=30 unit=V
